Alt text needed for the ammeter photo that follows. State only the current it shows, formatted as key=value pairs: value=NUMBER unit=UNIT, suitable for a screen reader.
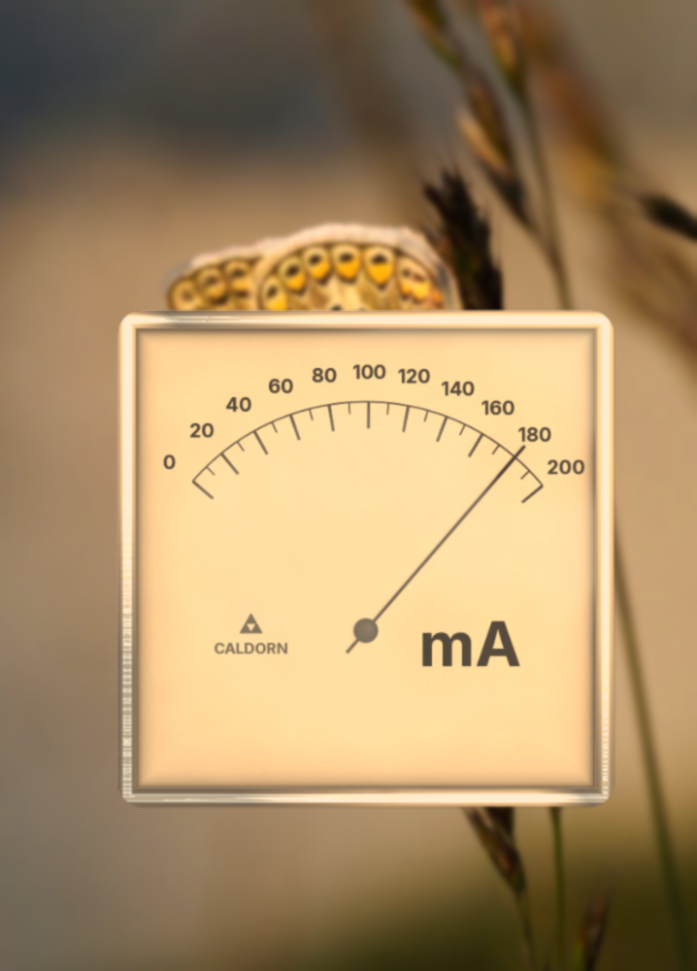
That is value=180 unit=mA
